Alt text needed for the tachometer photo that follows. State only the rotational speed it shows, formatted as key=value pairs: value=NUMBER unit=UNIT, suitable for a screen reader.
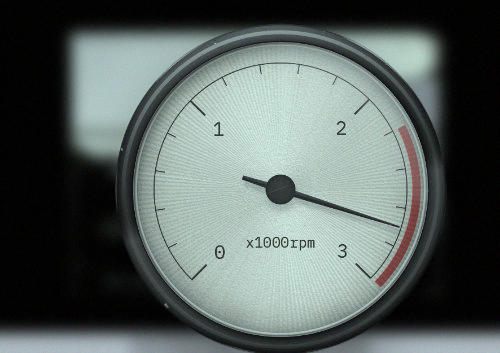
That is value=2700 unit=rpm
